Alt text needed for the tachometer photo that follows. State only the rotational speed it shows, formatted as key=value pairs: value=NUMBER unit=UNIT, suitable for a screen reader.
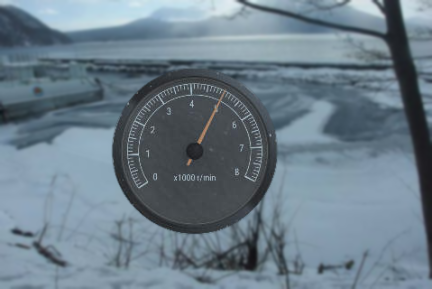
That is value=5000 unit=rpm
